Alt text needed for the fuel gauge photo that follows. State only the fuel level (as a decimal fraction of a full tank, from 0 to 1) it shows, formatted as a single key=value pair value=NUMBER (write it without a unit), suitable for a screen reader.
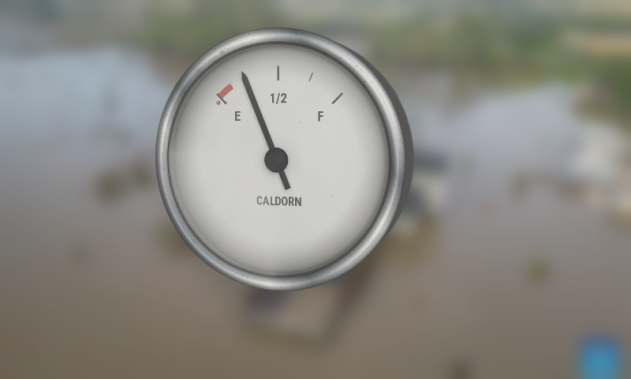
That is value=0.25
